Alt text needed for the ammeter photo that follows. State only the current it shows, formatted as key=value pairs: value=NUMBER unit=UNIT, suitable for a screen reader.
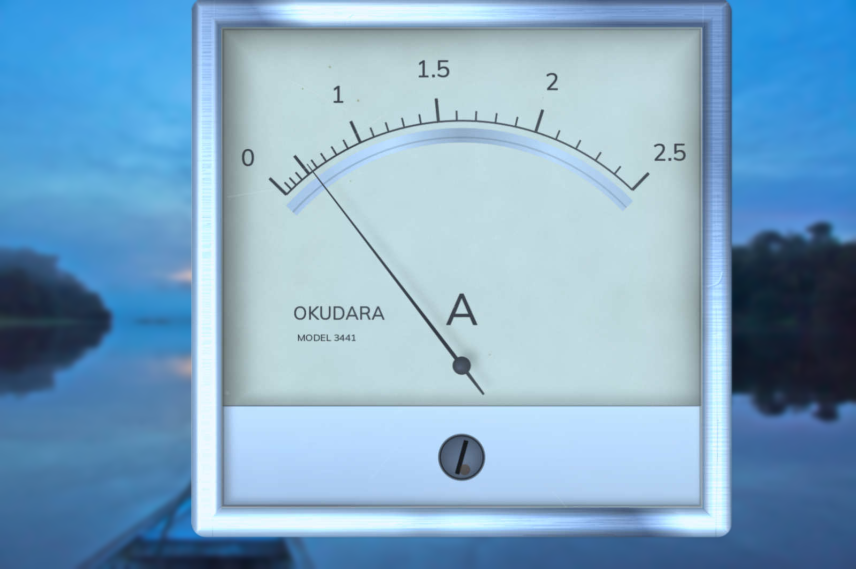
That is value=0.55 unit=A
